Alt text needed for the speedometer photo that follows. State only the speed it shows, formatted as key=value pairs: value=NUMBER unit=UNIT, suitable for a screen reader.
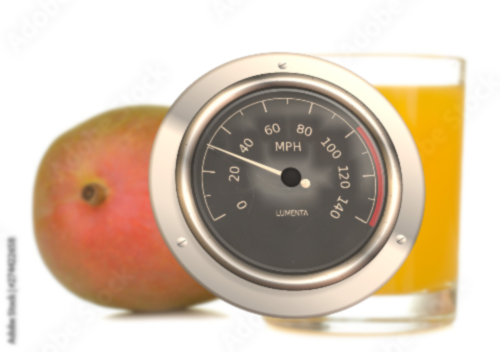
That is value=30 unit=mph
